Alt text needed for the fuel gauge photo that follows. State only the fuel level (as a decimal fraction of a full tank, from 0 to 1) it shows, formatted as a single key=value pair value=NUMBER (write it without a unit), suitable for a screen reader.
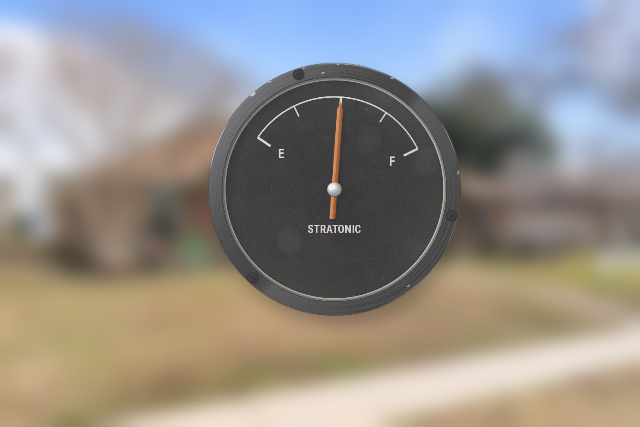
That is value=0.5
